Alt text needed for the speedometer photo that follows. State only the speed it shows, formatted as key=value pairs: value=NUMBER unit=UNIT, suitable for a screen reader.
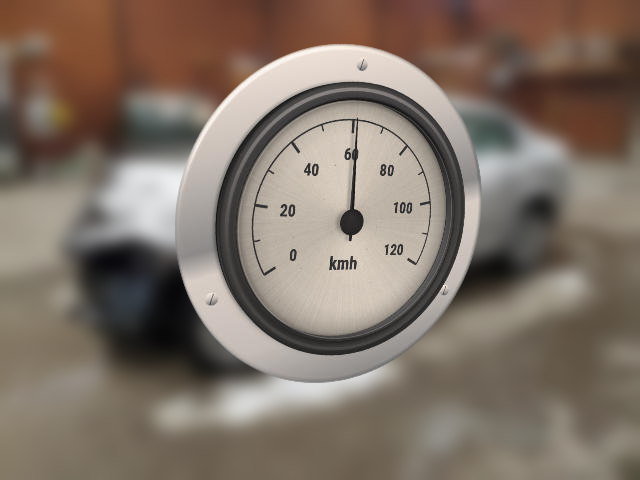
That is value=60 unit=km/h
